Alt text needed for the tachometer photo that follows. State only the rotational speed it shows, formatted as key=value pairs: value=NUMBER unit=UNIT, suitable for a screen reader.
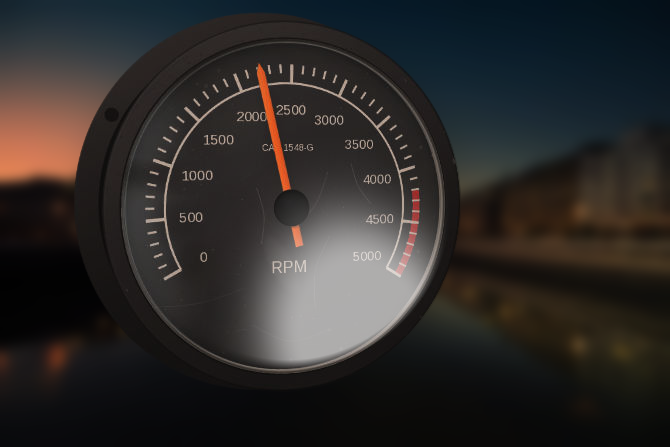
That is value=2200 unit=rpm
